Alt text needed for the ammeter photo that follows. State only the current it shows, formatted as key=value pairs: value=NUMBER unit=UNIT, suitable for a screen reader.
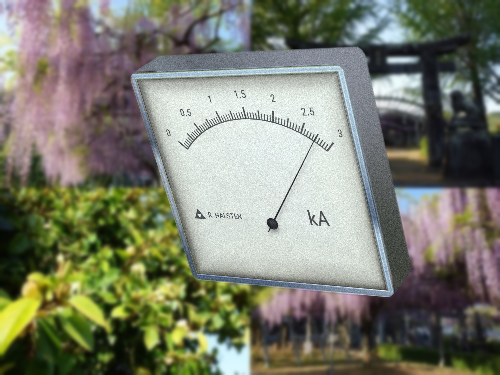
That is value=2.75 unit=kA
